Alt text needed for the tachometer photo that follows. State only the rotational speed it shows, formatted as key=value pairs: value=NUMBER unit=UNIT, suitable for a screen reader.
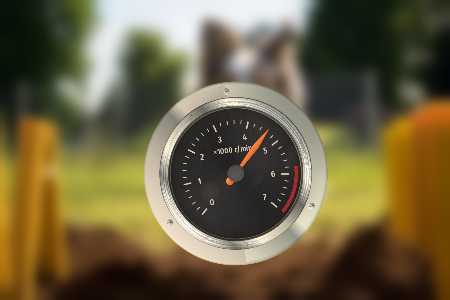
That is value=4600 unit=rpm
